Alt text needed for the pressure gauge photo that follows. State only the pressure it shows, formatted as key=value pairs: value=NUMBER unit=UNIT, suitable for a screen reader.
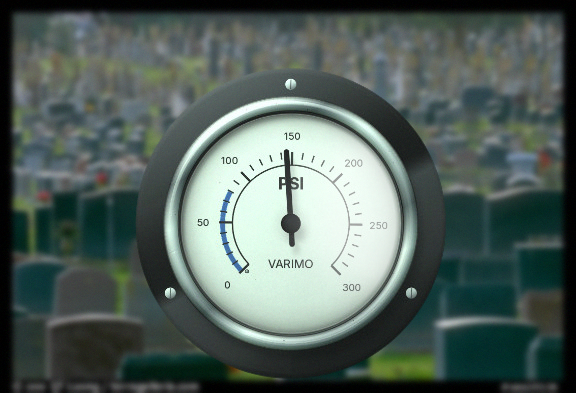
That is value=145 unit=psi
